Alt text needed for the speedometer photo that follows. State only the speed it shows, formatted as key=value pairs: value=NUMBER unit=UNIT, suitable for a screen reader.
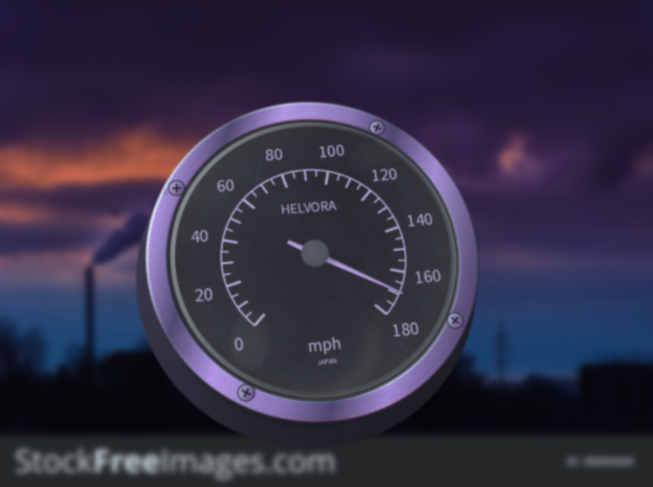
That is value=170 unit=mph
